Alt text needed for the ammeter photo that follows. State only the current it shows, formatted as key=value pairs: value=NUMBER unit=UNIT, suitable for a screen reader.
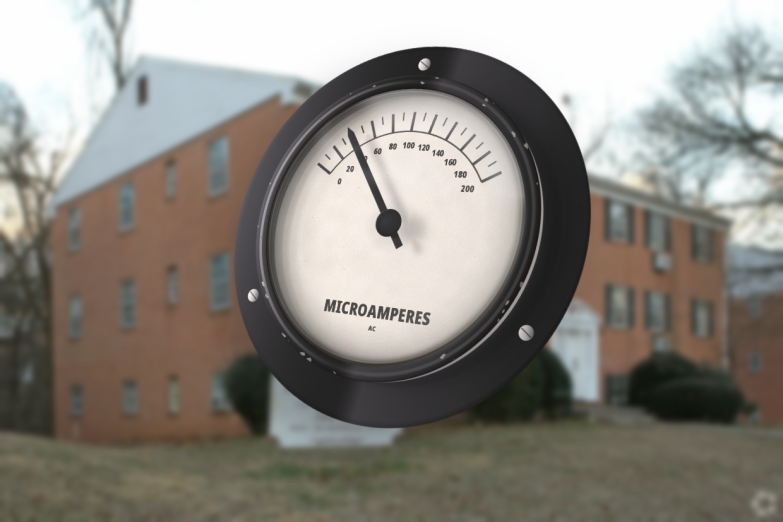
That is value=40 unit=µA
